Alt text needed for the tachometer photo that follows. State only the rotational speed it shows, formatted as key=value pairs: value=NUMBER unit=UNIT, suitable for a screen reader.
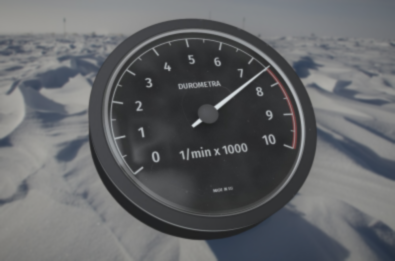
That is value=7500 unit=rpm
